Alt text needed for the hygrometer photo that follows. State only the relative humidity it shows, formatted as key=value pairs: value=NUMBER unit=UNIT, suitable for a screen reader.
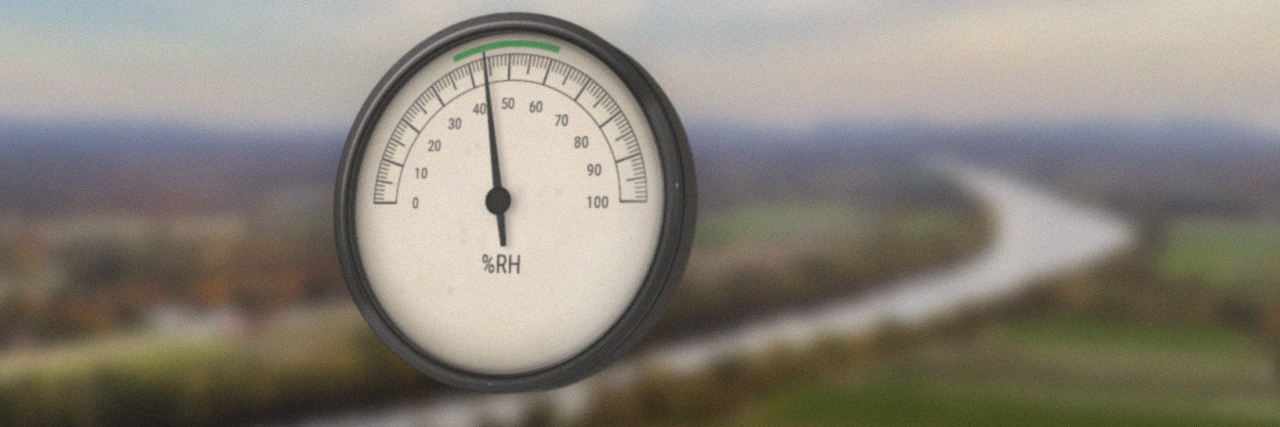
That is value=45 unit=%
